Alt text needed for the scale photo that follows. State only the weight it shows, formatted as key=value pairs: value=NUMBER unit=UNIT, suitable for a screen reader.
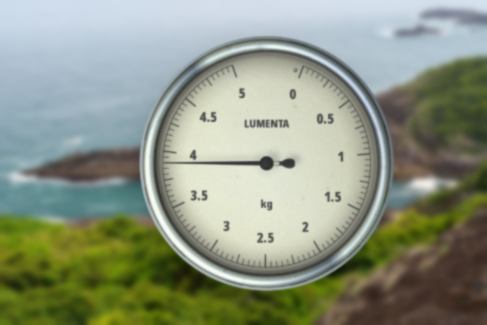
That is value=3.9 unit=kg
